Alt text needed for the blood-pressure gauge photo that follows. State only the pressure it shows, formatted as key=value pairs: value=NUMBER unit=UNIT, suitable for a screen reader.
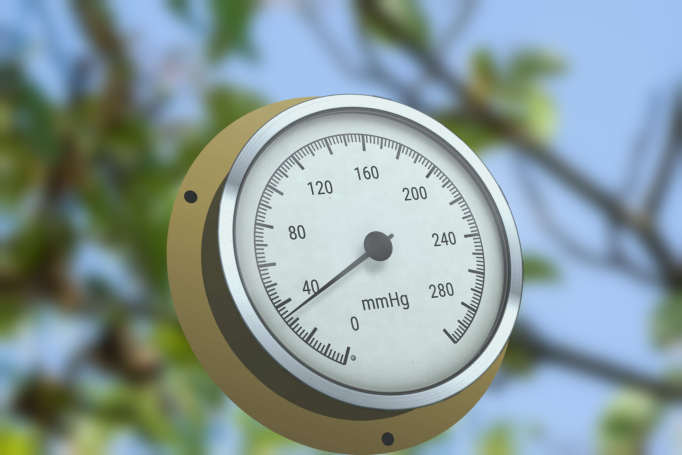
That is value=34 unit=mmHg
